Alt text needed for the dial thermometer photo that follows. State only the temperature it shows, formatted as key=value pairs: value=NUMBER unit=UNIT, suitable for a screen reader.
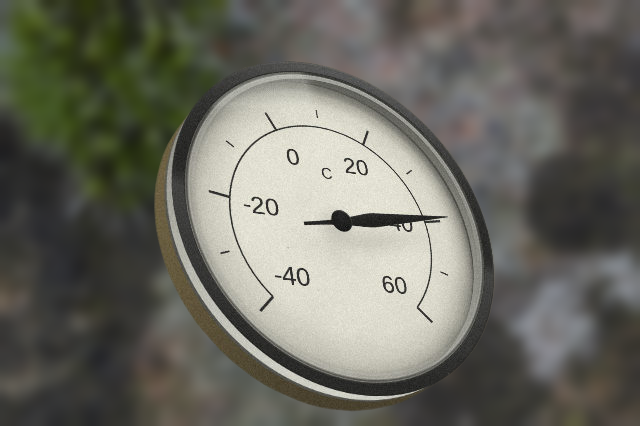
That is value=40 unit=°C
